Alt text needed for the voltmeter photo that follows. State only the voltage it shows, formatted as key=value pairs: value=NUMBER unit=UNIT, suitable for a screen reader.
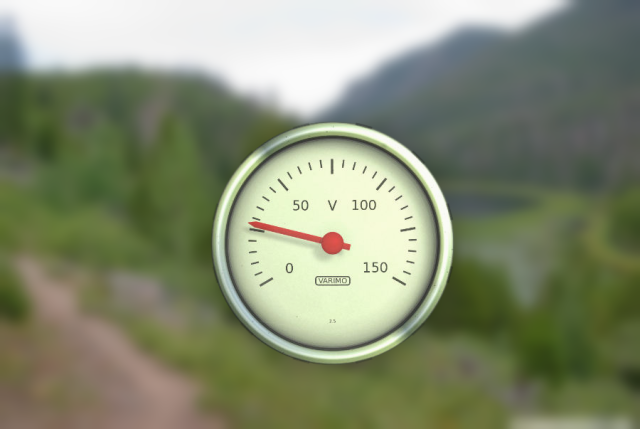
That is value=27.5 unit=V
